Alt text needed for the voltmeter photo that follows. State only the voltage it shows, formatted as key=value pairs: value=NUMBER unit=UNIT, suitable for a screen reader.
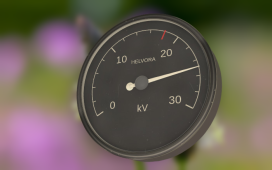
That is value=25 unit=kV
